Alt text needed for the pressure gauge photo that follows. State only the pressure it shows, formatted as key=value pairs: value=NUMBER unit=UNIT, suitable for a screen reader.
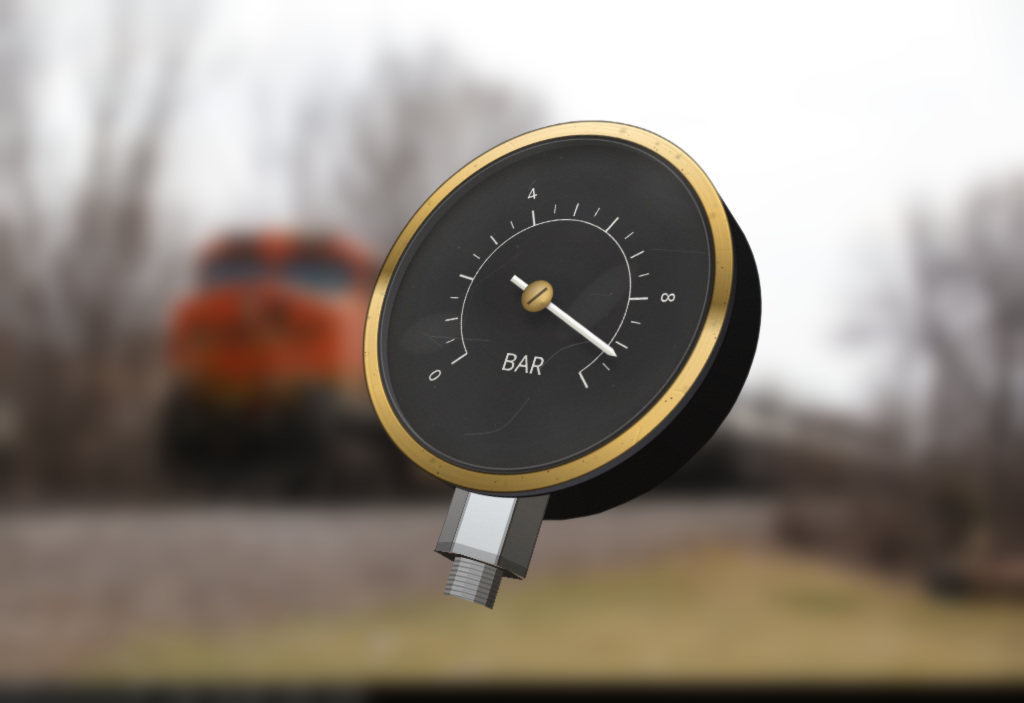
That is value=9.25 unit=bar
